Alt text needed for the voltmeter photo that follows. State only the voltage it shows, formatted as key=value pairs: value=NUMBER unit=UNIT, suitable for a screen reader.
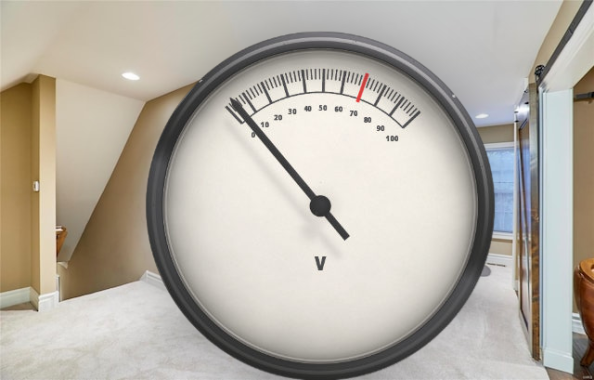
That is value=4 unit=V
